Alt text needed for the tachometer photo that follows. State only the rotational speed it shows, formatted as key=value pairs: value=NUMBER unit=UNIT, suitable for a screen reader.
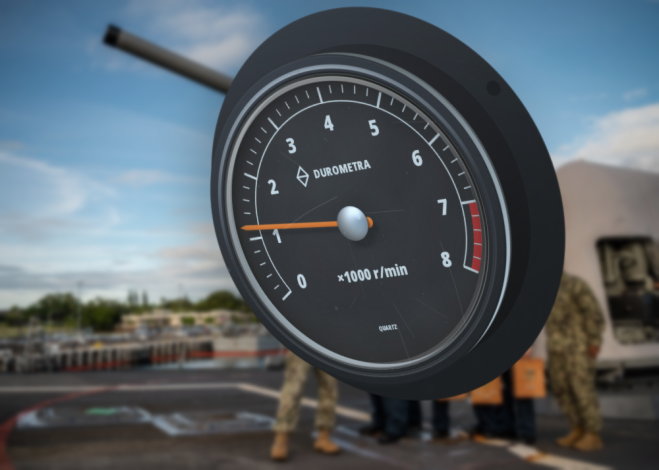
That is value=1200 unit=rpm
